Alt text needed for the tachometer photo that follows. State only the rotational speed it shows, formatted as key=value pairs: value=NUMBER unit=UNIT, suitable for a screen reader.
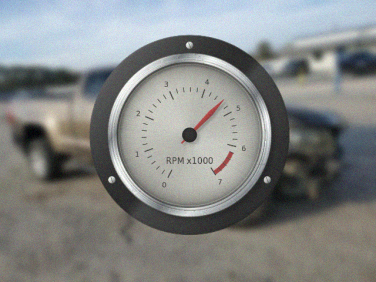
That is value=4600 unit=rpm
